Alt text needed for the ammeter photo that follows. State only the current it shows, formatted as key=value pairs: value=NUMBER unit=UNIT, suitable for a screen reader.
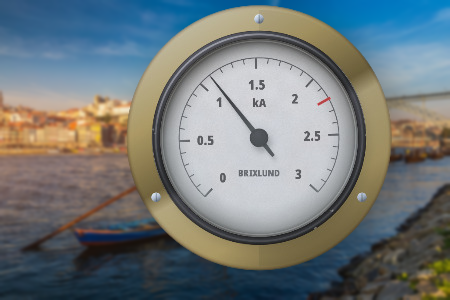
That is value=1.1 unit=kA
